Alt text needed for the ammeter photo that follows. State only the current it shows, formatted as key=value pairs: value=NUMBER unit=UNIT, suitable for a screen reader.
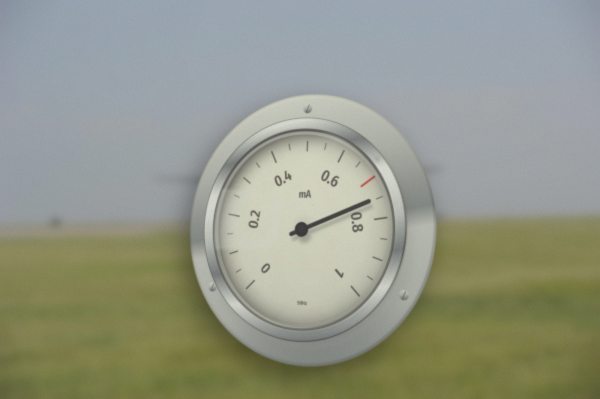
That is value=0.75 unit=mA
